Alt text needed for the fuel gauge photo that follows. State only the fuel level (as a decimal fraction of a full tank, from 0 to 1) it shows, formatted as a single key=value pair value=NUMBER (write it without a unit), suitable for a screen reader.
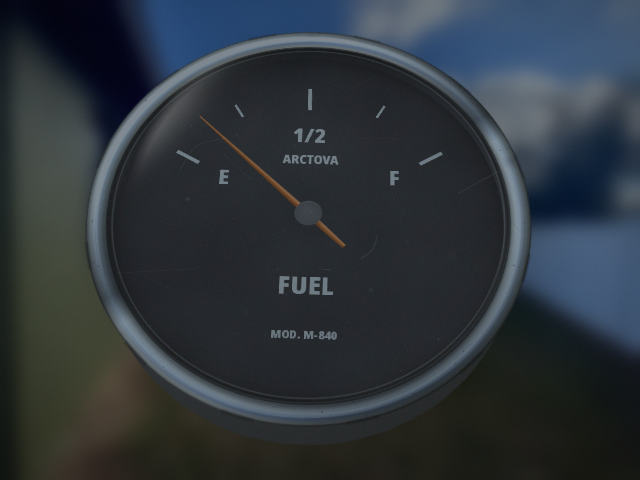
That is value=0.125
